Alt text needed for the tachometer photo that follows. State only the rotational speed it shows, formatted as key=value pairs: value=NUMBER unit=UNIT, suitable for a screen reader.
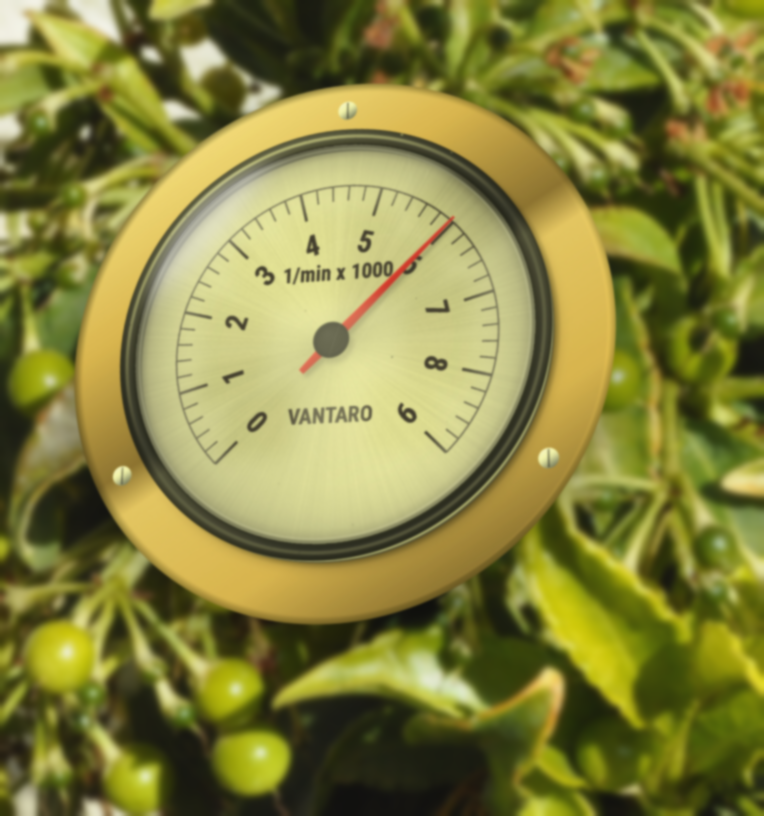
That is value=6000 unit=rpm
